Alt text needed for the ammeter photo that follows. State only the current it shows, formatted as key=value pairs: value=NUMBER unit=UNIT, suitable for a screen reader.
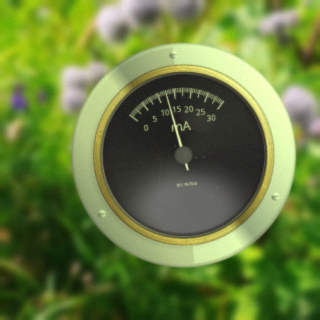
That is value=12.5 unit=mA
